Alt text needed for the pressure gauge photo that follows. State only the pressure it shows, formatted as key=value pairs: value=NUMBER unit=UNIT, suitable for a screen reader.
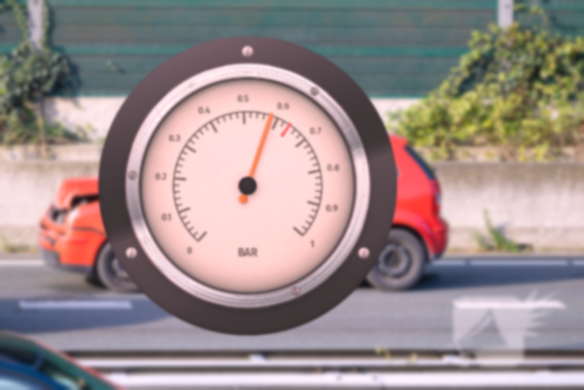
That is value=0.58 unit=bar
